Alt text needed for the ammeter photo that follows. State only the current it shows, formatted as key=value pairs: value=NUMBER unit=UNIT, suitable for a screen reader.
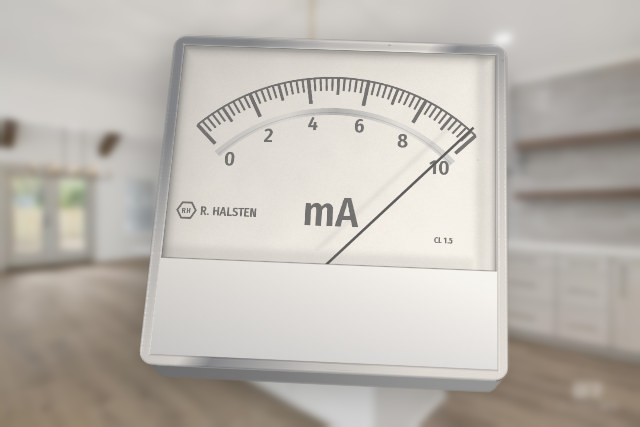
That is value=9.8 unit=mA
